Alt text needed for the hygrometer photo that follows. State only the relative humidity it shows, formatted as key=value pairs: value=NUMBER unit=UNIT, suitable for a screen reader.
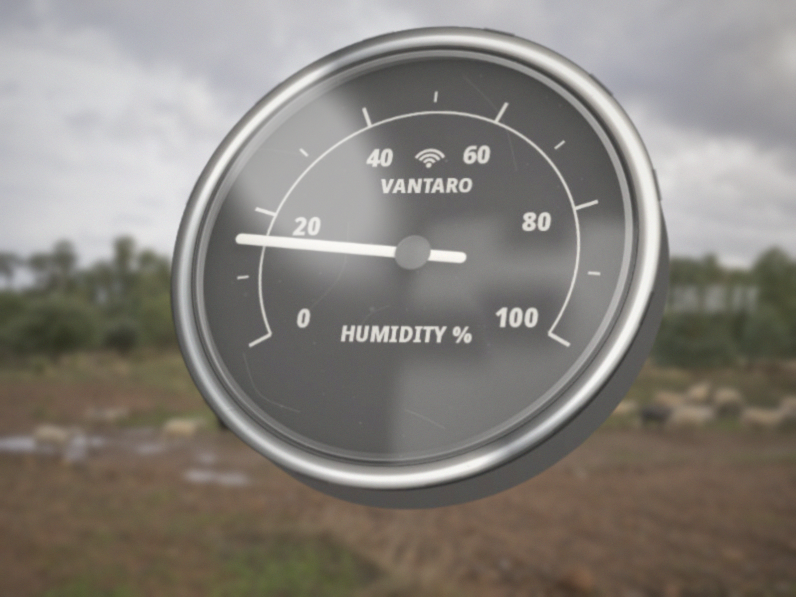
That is value=15 unit=%
